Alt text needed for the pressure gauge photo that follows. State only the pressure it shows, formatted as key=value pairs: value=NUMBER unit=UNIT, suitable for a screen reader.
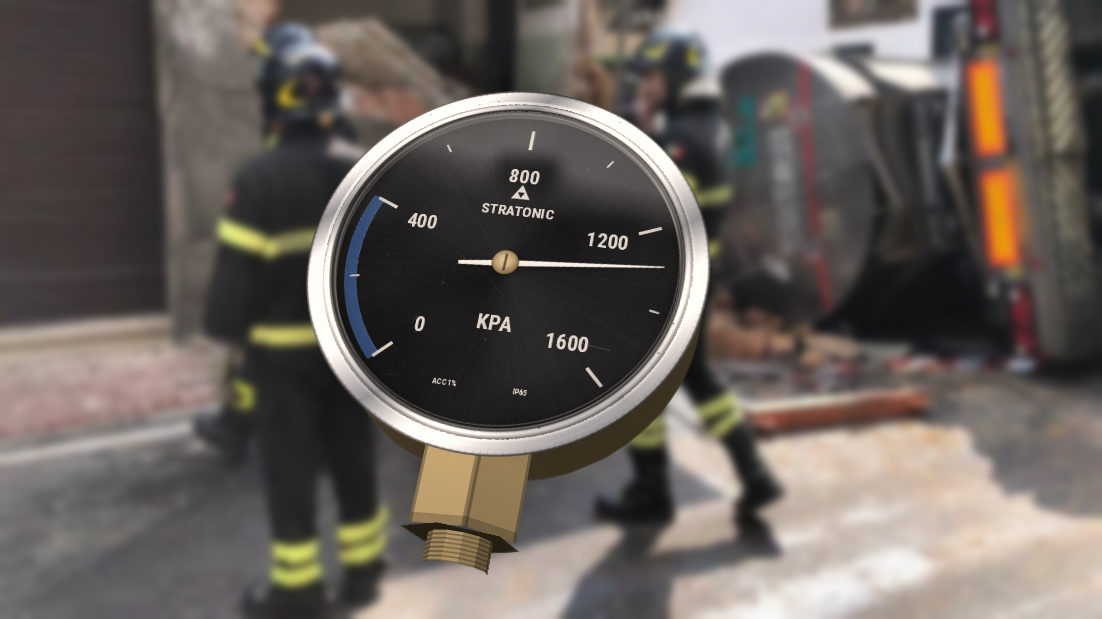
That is value=1300 unit=kPa
